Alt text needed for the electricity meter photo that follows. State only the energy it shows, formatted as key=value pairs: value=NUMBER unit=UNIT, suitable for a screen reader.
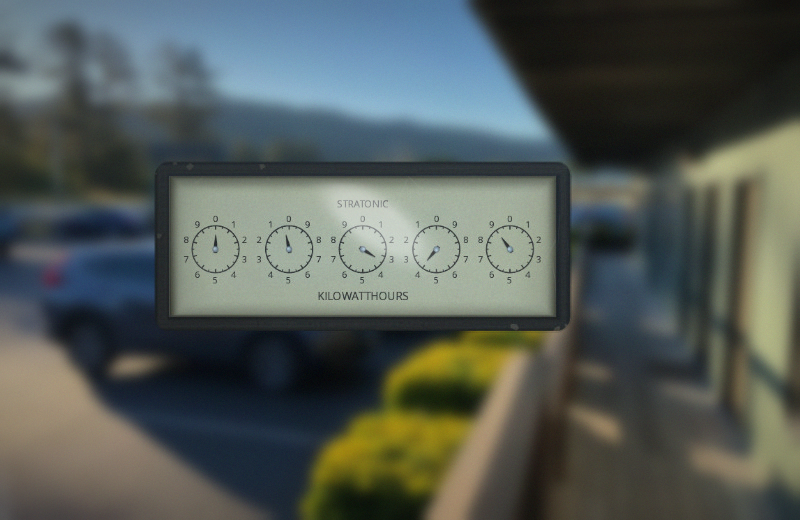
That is value=339 unit=kWh
